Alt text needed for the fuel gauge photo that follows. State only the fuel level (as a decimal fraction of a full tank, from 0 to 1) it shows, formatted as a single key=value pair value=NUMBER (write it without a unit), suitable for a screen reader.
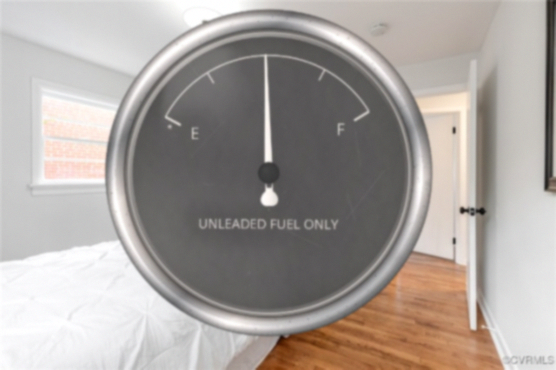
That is value=0.5
